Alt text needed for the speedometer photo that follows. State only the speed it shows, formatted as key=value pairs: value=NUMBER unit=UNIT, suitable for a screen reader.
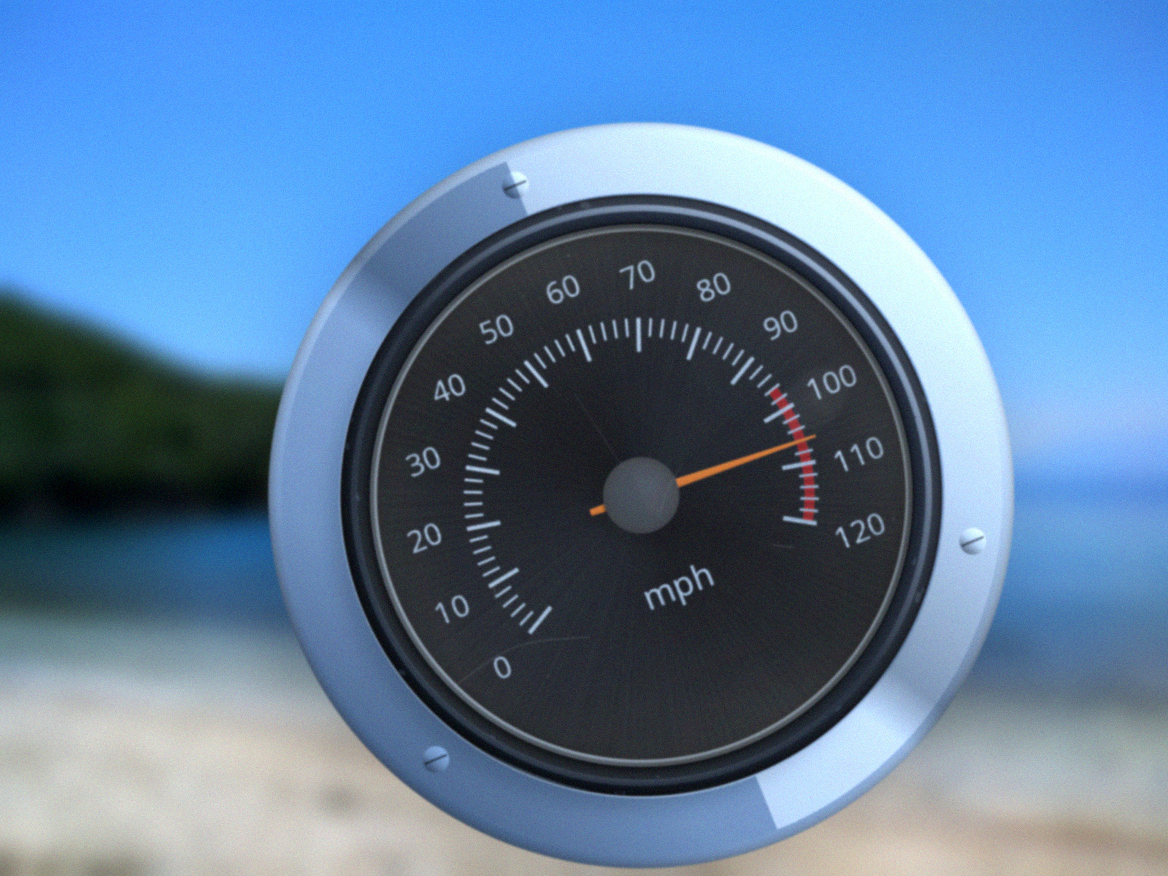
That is value=106 unit=mph
